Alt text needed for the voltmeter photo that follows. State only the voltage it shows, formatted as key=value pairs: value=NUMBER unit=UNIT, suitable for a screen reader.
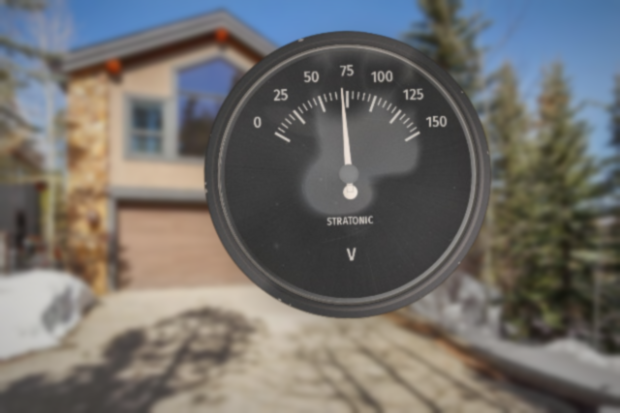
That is value=70 unit=V
